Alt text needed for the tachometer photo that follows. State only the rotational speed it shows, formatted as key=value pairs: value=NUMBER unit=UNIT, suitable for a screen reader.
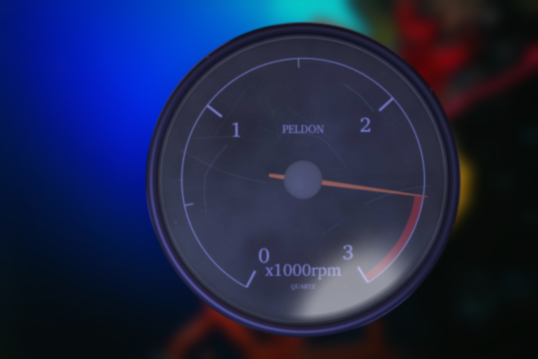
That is value=2500 unit=rpm
